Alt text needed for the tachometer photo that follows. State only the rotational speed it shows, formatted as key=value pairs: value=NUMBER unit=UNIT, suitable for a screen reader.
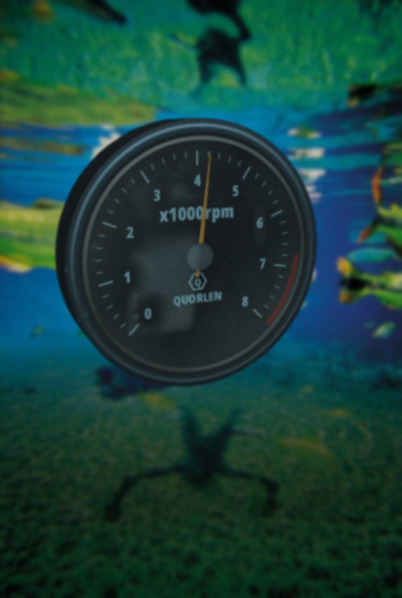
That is value=4200 unit=rpm
